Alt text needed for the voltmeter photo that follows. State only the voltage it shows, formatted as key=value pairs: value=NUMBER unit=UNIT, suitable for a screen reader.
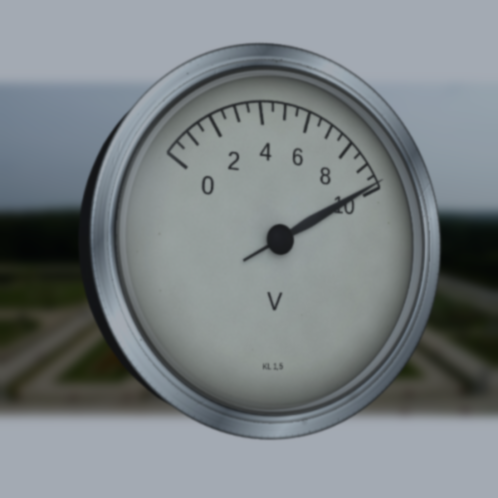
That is value=9.75 unit=V
